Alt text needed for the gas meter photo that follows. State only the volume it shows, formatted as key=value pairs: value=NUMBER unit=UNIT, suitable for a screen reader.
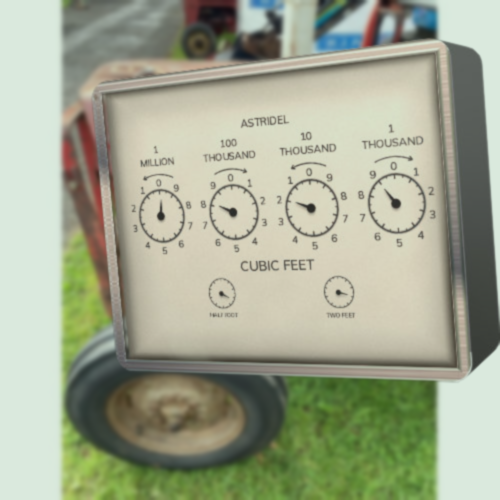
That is value=981900 unit=ft³
